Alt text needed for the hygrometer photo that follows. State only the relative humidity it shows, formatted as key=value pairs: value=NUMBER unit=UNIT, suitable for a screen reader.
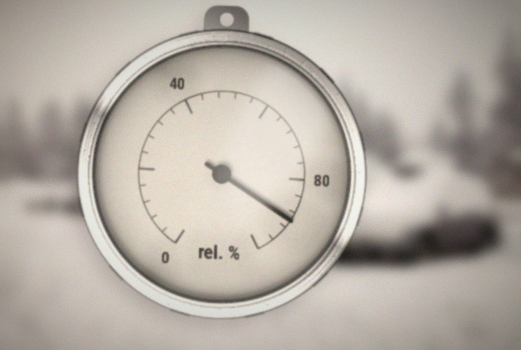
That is value=90 unit=%
